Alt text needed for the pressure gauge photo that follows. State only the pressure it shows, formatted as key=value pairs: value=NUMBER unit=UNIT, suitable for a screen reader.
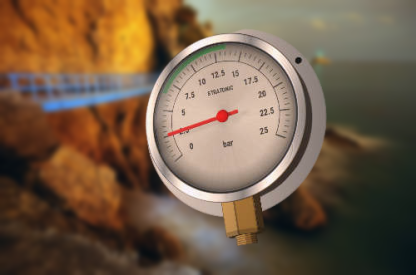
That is value=2.5 unit=bar
